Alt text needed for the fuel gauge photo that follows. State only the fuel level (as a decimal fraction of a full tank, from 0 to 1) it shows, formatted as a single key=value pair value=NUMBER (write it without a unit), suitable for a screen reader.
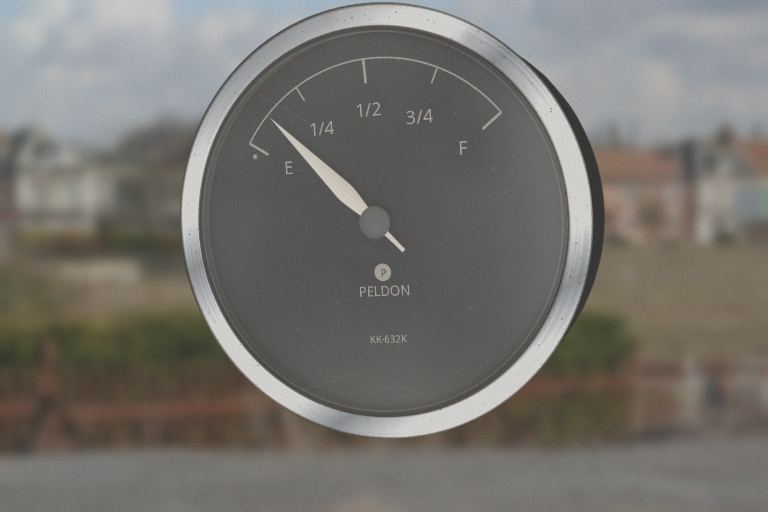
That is value=0.125
